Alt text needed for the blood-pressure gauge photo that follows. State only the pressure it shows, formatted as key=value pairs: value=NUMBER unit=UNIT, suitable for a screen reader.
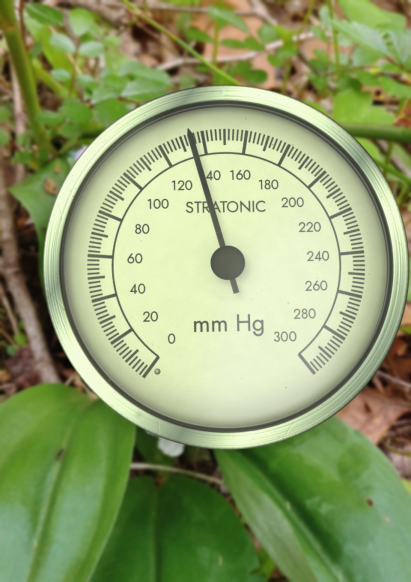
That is value=134 unit=mmHg
